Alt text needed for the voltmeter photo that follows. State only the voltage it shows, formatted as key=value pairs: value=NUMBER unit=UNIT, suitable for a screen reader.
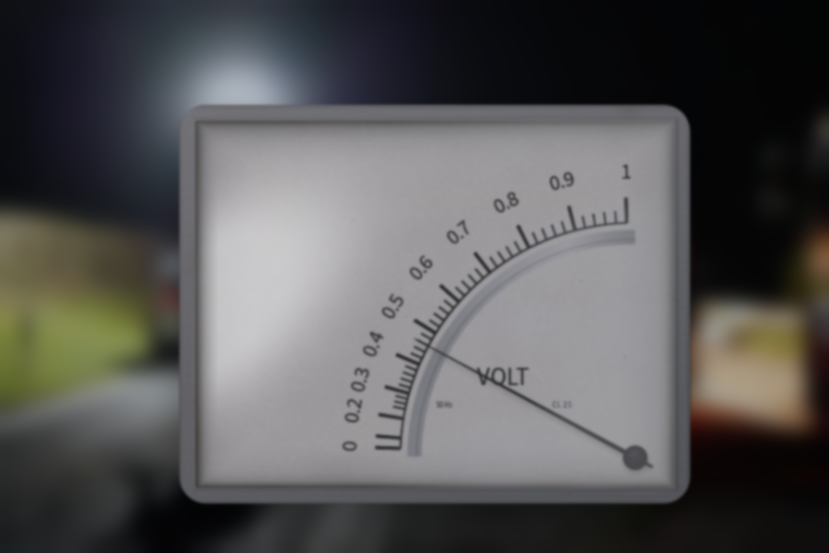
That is value=0.46 unit=V
